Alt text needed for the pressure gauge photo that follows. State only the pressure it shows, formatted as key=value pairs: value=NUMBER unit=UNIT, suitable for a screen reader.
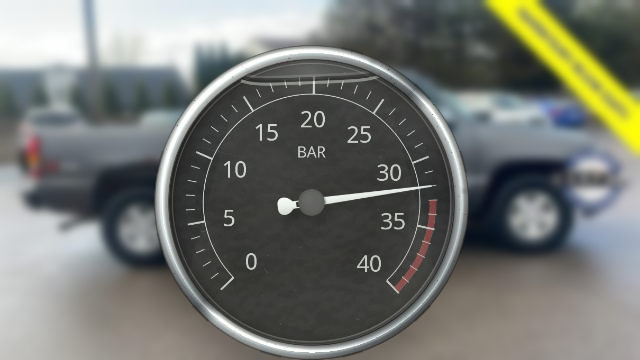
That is value=32 unit=bar
